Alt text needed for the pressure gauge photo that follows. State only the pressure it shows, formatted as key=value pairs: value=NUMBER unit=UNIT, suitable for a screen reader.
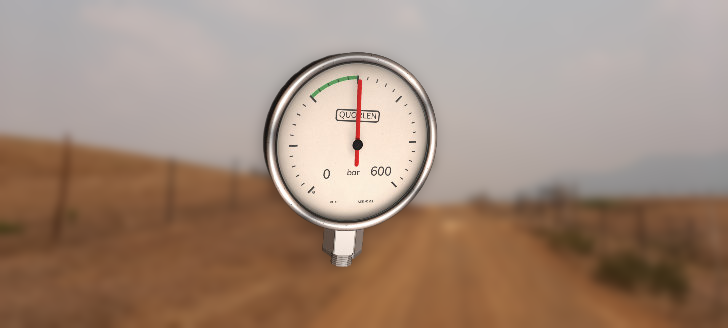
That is value=300 unit=bar
